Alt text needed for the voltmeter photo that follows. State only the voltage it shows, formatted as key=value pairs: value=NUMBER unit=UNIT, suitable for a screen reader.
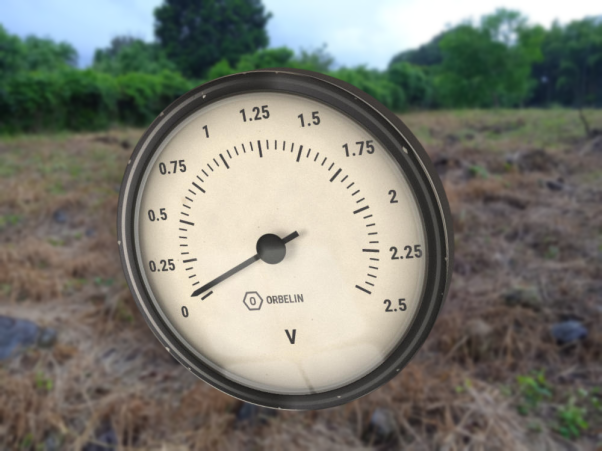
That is value=0.05 unit=V
